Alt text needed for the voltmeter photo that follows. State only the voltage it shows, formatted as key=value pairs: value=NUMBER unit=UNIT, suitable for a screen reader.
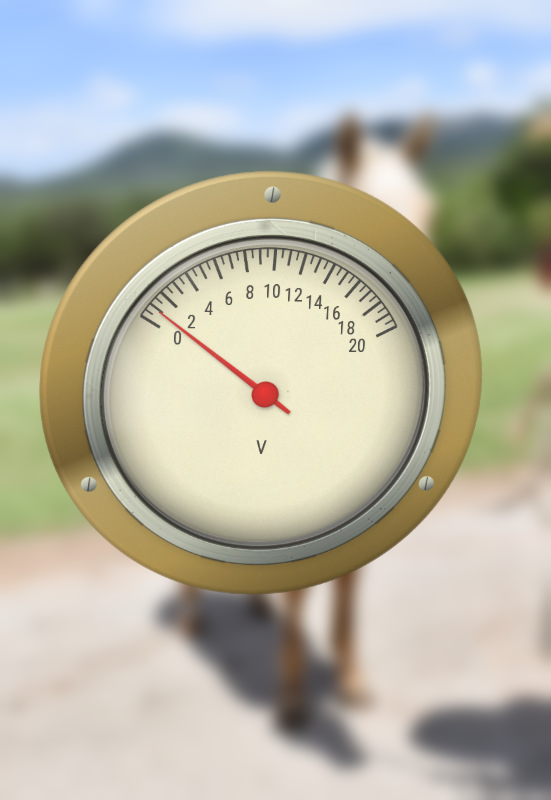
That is value=1 unit=V
